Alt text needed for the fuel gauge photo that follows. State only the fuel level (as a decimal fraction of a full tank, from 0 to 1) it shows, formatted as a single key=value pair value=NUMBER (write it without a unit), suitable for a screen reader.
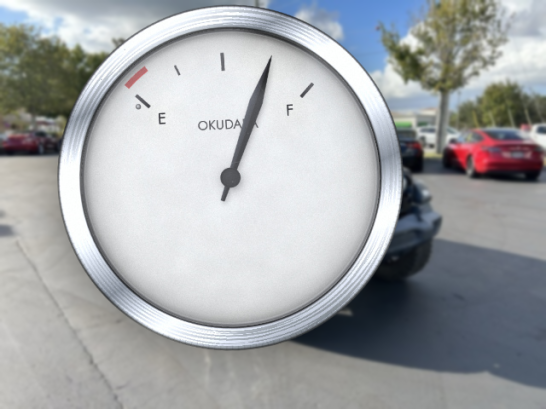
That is value=0.75
